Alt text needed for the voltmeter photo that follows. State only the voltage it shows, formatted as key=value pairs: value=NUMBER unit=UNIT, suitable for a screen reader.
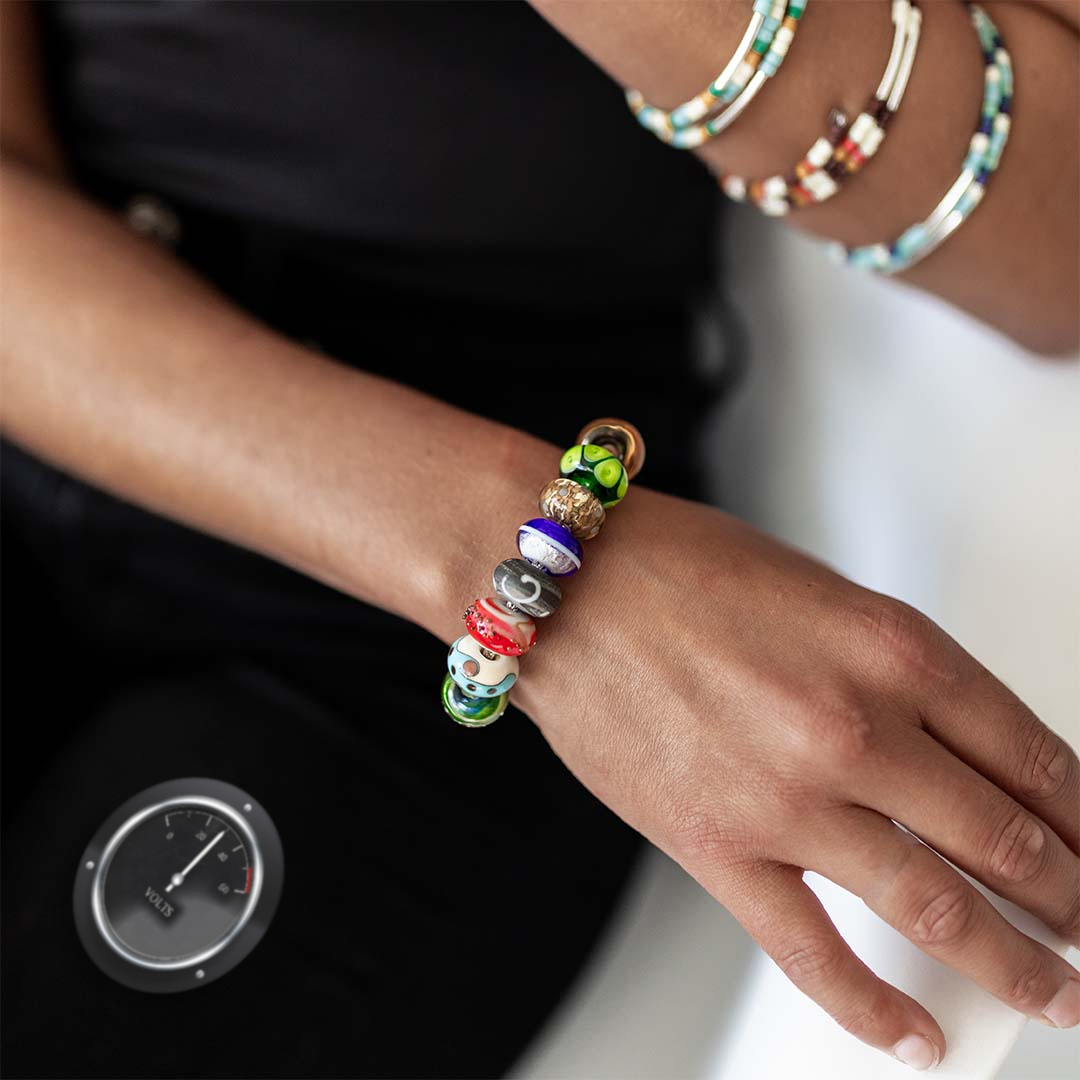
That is value=30 unit=V
